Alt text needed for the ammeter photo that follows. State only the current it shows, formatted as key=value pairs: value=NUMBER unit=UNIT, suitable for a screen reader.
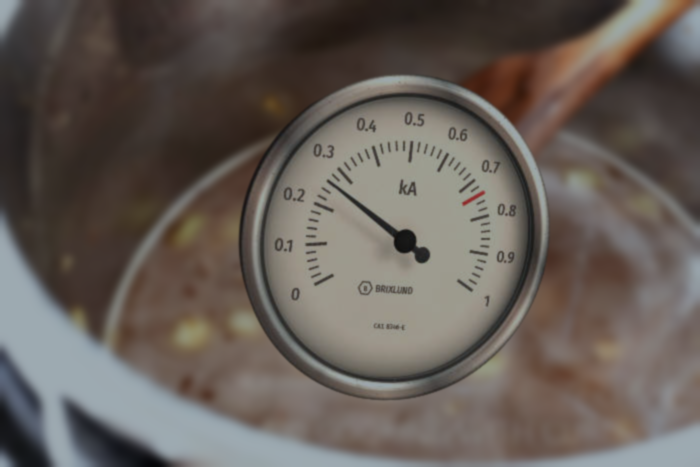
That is value=0.26 unit=kA
